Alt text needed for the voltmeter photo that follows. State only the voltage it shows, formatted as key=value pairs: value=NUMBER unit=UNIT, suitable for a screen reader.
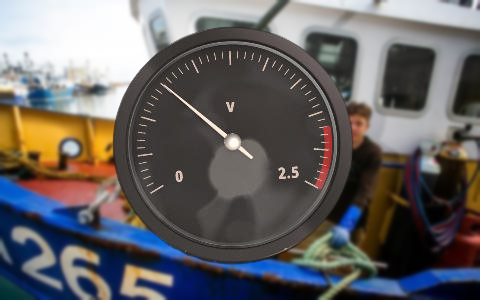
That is value=0.75 unit=V
